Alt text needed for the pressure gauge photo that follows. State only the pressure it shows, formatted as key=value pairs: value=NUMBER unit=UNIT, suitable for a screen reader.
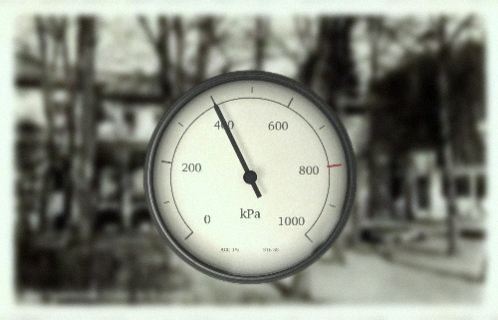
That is value=400 unit=kPa
